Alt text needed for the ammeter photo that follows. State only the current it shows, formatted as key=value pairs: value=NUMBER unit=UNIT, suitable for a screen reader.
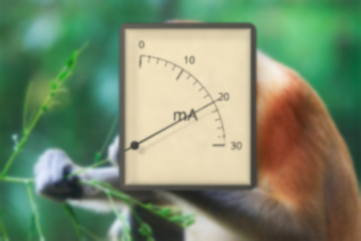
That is value=20 unit=mA
